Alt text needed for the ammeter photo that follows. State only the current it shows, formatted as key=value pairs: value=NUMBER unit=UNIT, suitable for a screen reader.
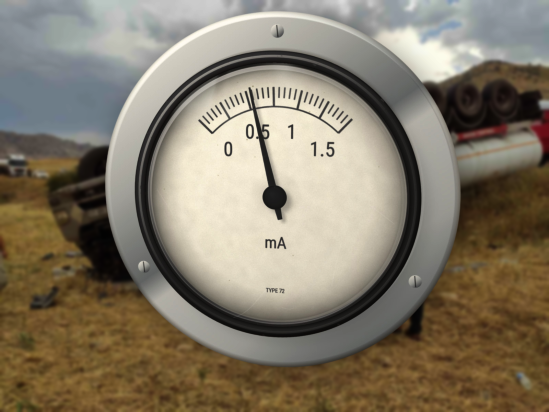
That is value=0.55 unit=mA
